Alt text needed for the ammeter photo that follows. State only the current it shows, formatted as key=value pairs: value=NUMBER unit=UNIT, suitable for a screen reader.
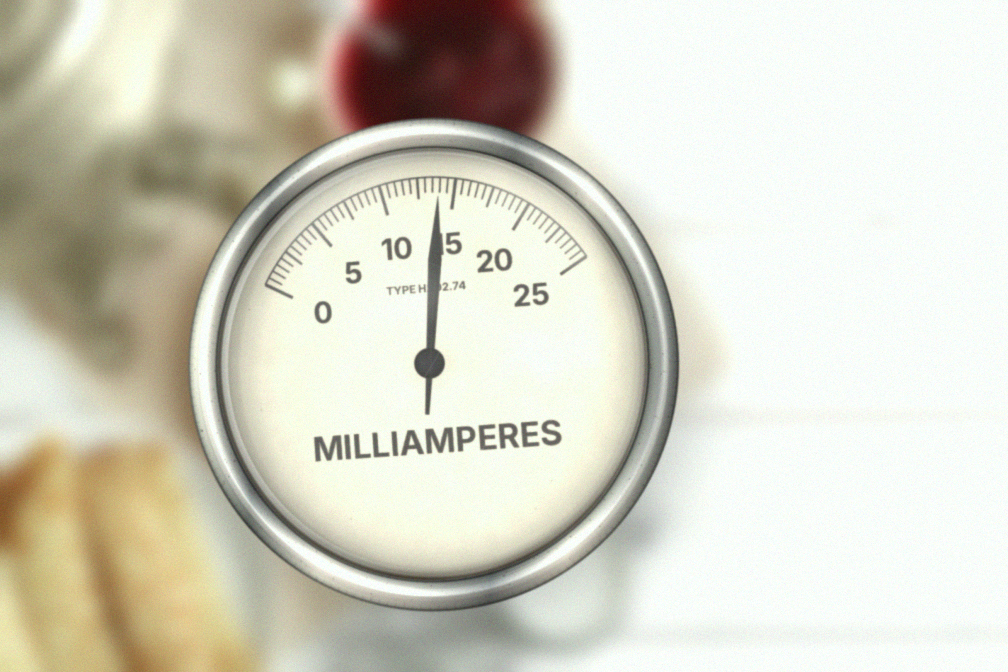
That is value=14 unit=mA
